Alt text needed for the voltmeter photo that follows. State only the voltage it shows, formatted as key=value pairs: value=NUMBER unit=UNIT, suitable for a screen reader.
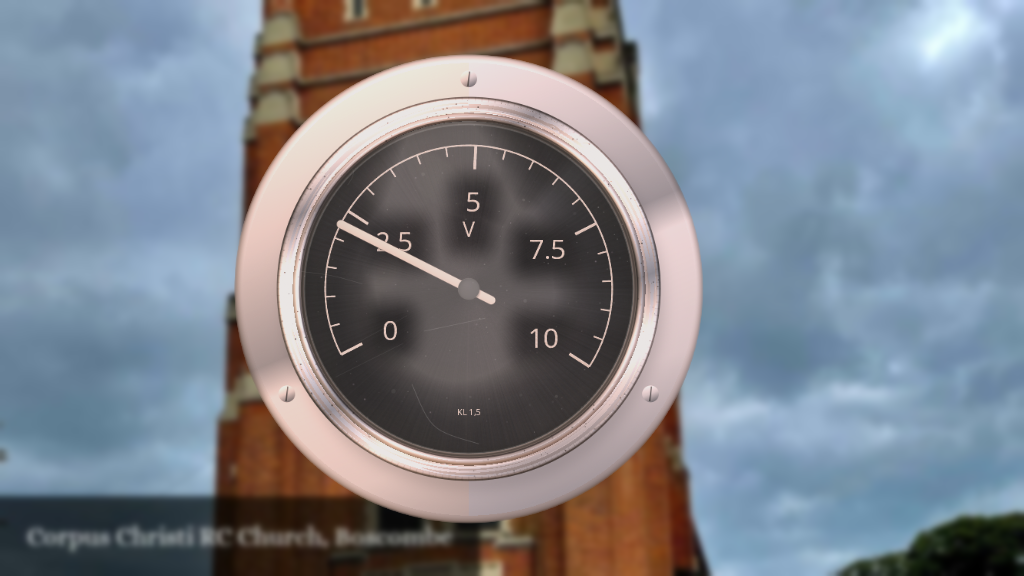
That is value=2.25 unit=V
